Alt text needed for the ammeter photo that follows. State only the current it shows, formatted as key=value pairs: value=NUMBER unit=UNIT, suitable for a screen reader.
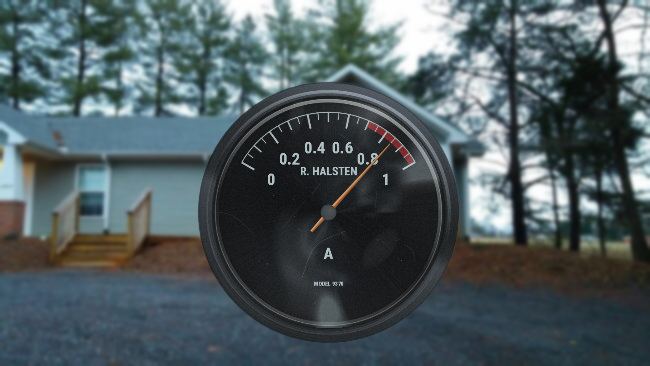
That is value=0.85 unit=A
